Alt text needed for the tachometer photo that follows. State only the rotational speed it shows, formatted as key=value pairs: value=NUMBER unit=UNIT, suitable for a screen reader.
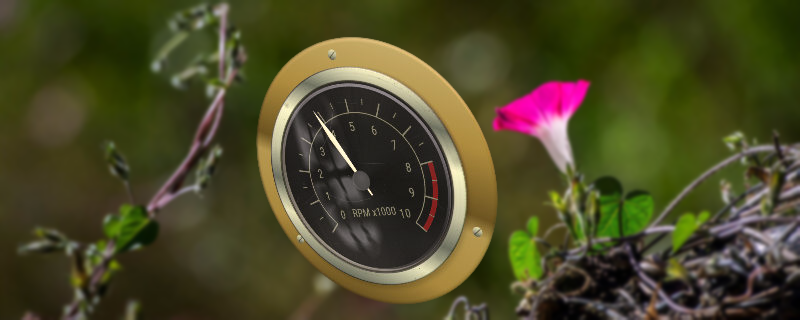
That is value=4000 unit=rpm
